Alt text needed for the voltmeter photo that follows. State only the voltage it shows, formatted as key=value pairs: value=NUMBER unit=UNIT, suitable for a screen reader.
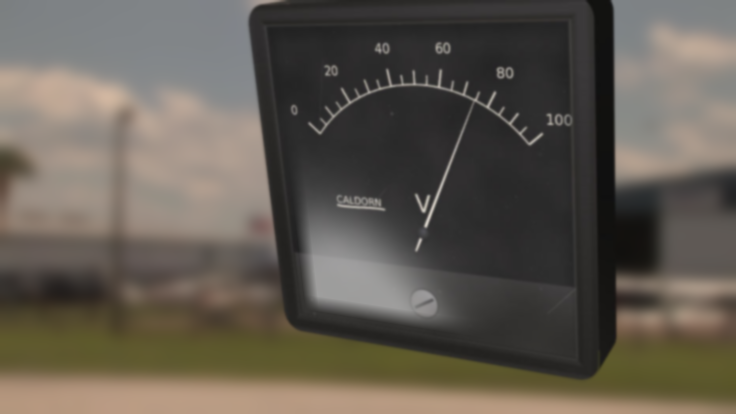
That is value=75 unit=V
